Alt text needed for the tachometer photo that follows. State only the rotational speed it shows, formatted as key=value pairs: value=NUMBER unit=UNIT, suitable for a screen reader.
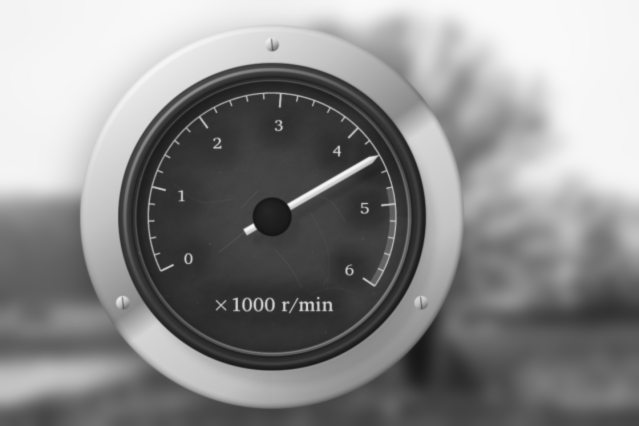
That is value=4400 unit=rpm
